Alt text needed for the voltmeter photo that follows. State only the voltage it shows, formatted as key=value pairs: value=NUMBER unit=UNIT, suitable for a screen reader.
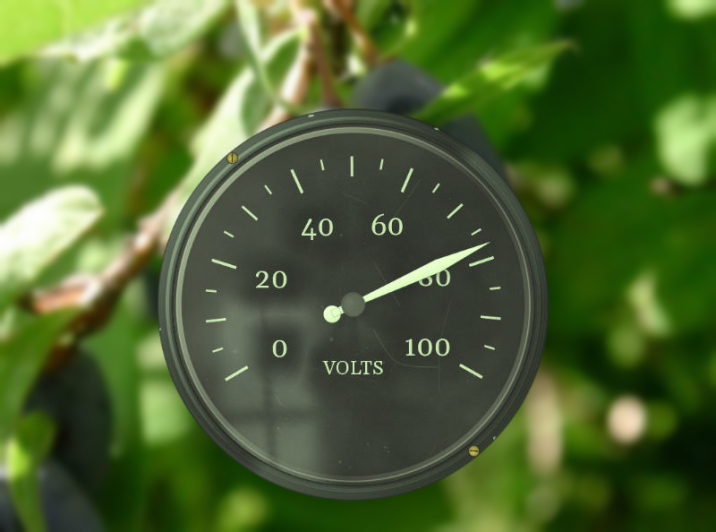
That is value=77.5 unit=V
